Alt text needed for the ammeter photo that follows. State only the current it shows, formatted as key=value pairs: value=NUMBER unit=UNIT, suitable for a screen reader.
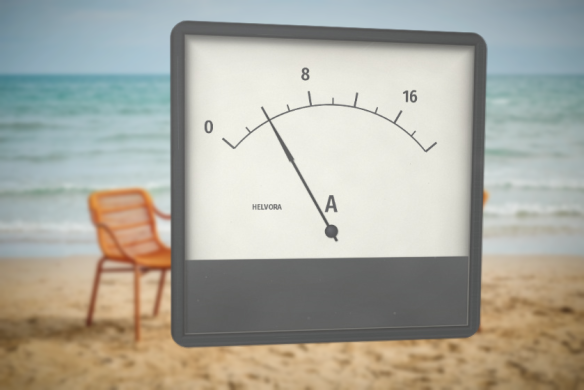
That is value=4 unit=A
